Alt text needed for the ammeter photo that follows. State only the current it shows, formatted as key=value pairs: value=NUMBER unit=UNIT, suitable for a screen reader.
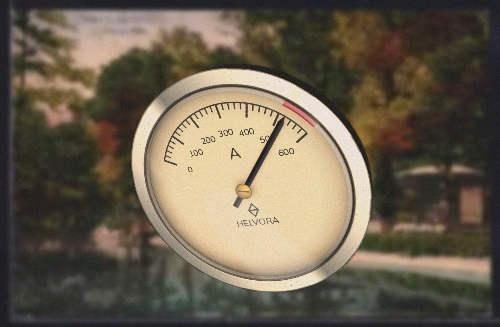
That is value=520 unit=A
